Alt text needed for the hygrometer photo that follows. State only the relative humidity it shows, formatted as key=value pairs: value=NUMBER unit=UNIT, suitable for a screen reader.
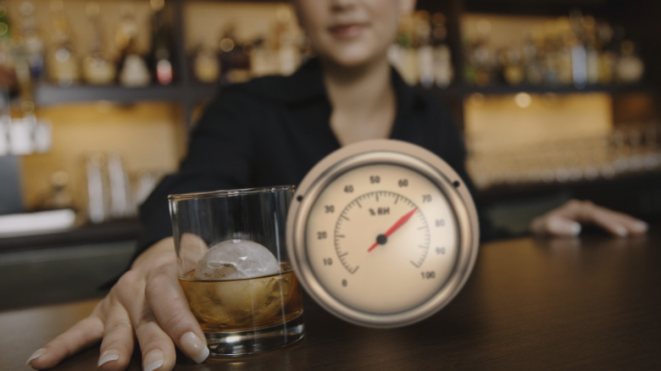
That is value=70 unit=%
